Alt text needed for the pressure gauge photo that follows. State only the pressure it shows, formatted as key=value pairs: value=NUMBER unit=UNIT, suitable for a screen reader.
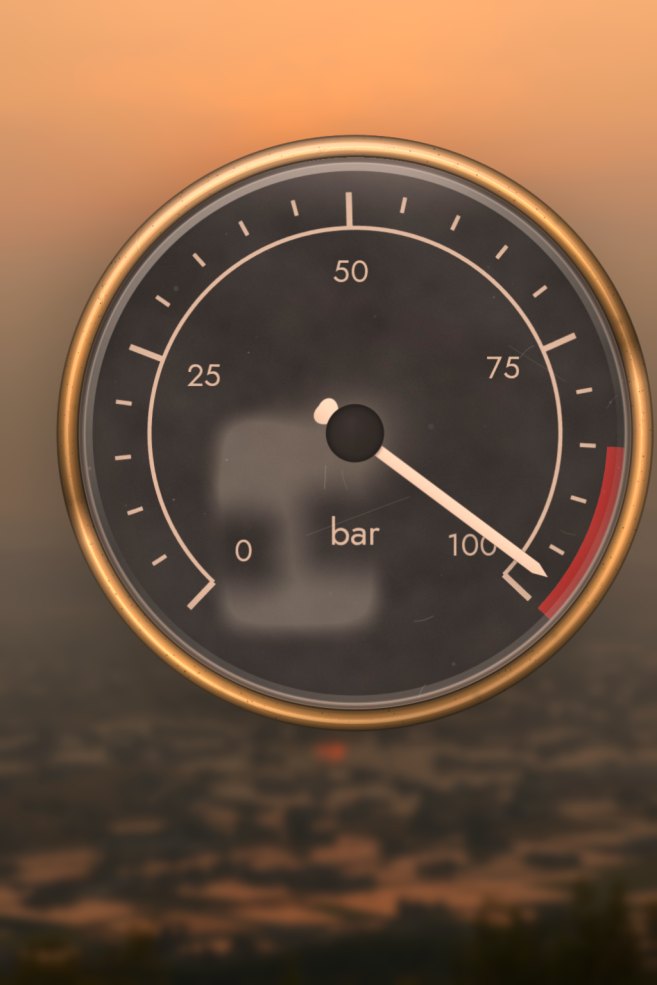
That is value=97.5 unit=bar
